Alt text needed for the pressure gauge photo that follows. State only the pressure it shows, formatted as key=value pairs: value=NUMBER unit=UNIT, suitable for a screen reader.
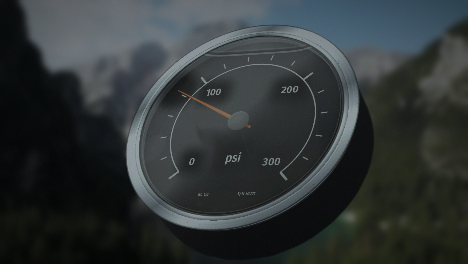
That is value=80 unit=psi
